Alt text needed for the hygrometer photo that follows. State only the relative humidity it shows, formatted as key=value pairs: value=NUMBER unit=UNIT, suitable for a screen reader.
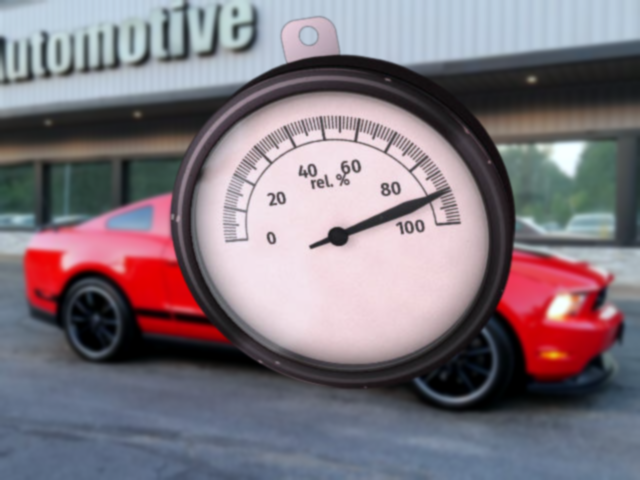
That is value=90 unit=%
